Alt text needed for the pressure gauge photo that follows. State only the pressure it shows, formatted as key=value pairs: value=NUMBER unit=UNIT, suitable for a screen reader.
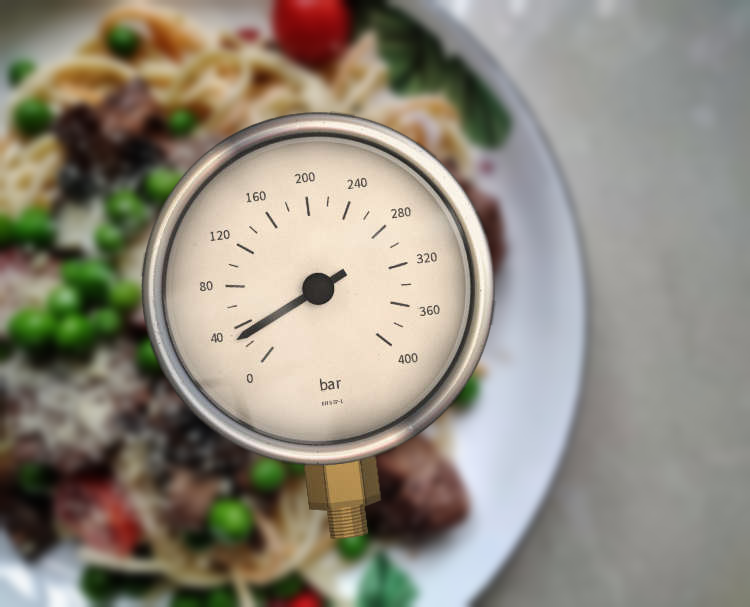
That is value=30 unit=bar
